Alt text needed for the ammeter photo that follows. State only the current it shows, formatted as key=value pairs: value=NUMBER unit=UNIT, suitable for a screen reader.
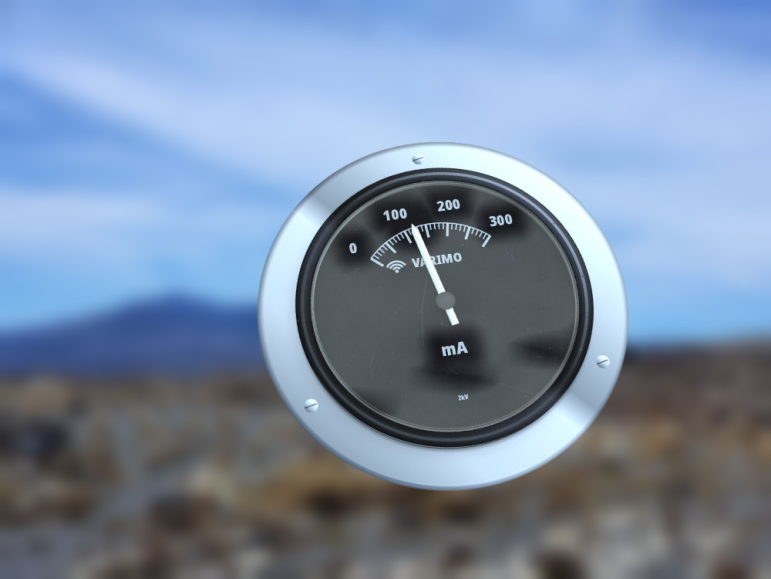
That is value=120 unit=mA
